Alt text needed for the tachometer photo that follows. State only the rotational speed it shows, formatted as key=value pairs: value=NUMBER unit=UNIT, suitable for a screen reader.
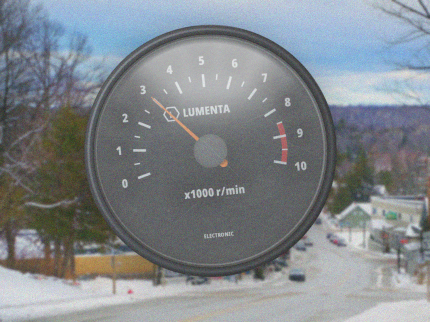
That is value=3000 unit=rpm
